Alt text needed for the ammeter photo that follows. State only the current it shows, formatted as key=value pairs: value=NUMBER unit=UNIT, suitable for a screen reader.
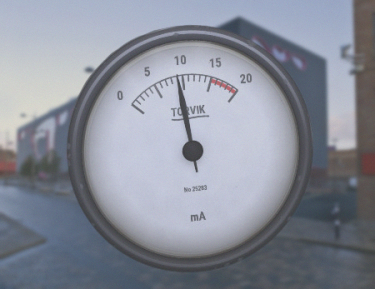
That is value=9 unit=mA
